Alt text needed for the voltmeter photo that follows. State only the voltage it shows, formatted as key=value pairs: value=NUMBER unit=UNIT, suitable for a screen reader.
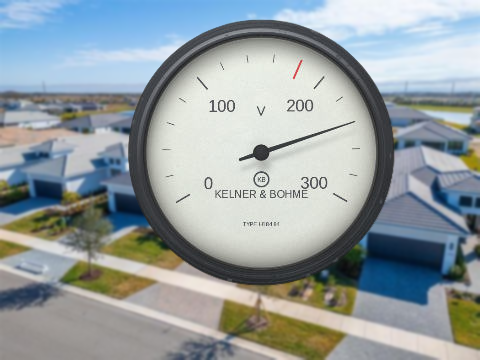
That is value=240 unit=V
